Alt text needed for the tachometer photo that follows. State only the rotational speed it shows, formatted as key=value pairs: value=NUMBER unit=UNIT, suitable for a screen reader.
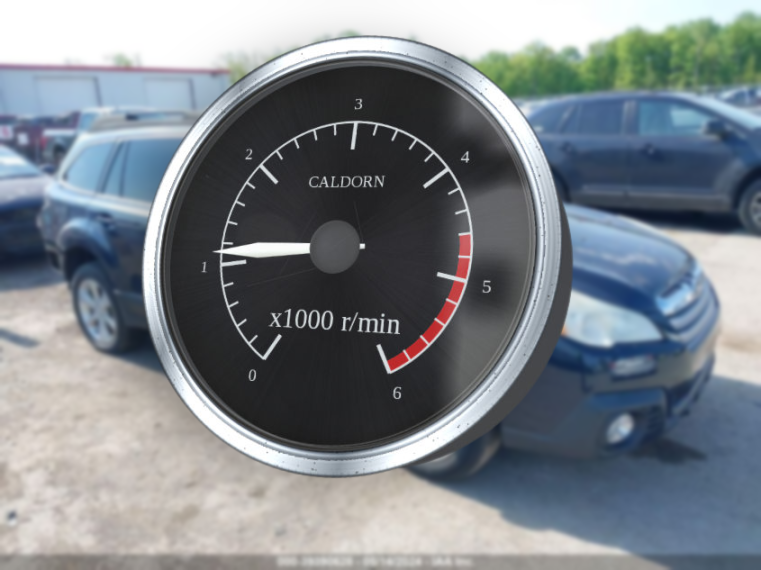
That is value=1100 unit=rpm
